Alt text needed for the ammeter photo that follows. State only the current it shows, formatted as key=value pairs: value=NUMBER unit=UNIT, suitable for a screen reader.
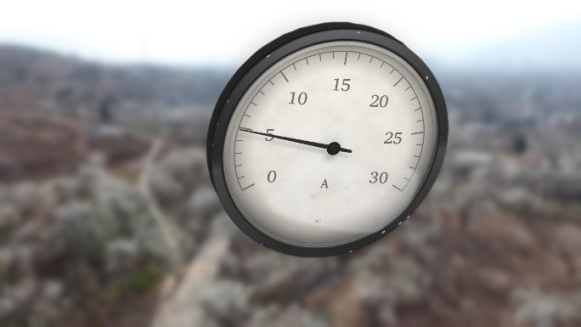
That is value=5 unit=A
